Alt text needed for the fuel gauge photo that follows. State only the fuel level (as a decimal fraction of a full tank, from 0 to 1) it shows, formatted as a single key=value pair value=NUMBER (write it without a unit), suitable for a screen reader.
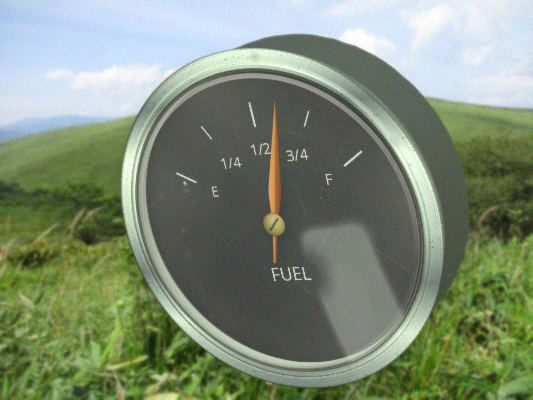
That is value=0.625
